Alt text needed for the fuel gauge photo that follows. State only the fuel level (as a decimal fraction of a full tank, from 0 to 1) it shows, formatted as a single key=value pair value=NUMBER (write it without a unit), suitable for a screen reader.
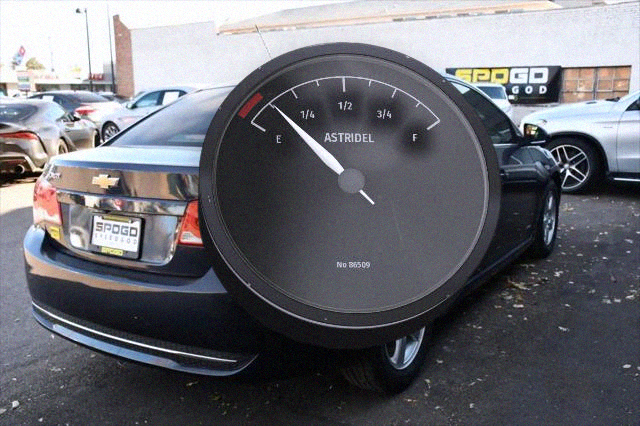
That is value=0.125
